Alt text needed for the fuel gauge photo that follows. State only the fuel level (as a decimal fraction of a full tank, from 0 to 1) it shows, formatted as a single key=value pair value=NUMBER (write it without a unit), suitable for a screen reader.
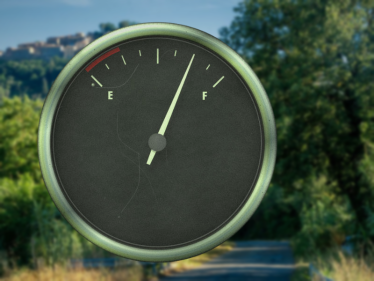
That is value=0.75
